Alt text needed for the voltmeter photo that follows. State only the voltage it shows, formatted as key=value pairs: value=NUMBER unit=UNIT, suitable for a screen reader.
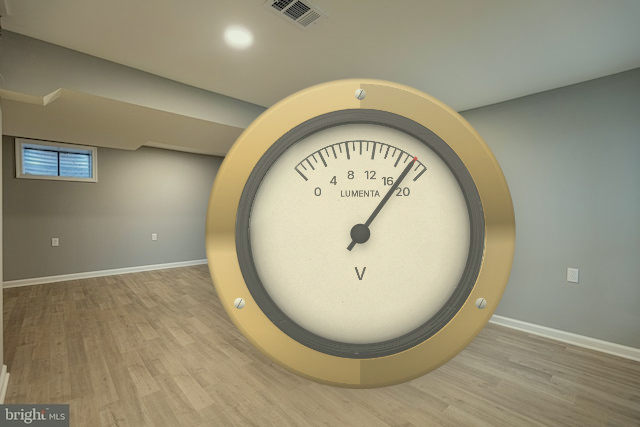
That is value=18 unit=V
